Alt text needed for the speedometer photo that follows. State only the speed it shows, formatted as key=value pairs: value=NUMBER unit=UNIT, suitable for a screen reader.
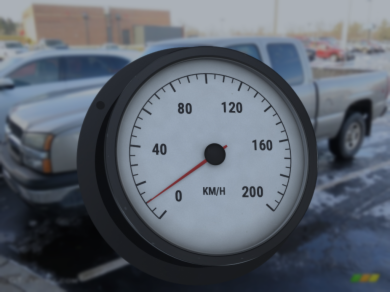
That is value=10 unit=km/h
